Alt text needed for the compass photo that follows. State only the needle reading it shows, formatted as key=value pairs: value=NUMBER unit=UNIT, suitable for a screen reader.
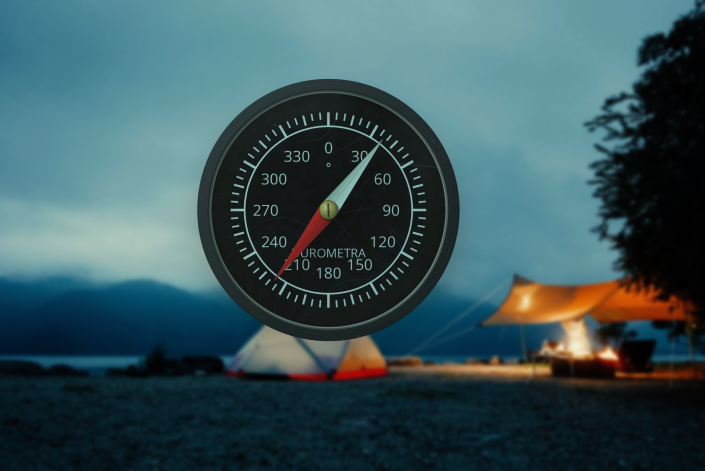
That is value=217.5 unit=°
